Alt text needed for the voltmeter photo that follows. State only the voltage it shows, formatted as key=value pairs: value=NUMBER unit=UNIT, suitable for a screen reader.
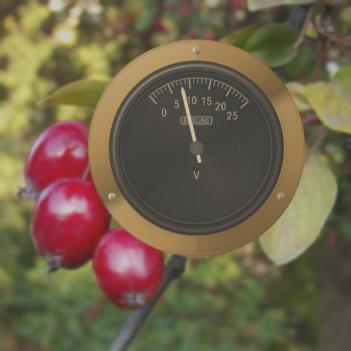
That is value=8 unit=V
